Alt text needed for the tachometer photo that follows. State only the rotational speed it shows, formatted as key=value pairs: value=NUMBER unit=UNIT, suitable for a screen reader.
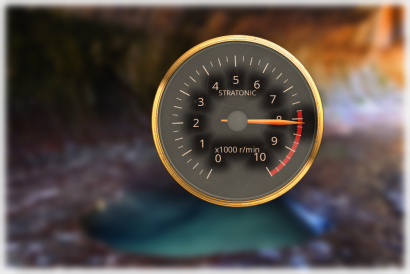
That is value=8125 unit=rpm
